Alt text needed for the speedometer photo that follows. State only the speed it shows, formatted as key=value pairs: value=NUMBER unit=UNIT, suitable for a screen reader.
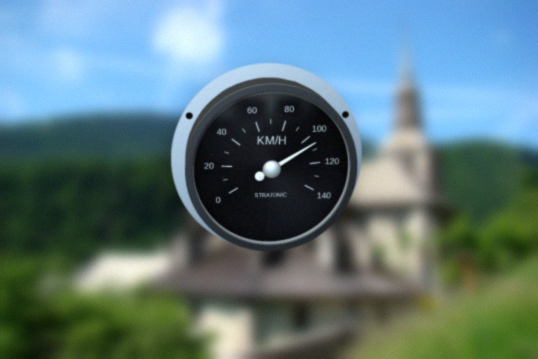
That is value=105 unit=km/h
